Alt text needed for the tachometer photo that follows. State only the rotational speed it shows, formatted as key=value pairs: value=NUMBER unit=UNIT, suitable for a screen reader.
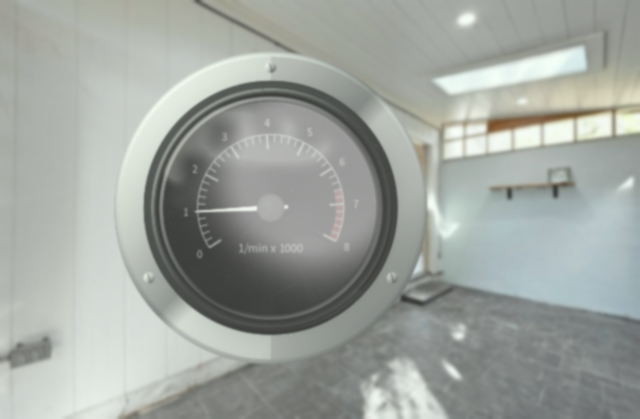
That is value=1000 unit=rpm
